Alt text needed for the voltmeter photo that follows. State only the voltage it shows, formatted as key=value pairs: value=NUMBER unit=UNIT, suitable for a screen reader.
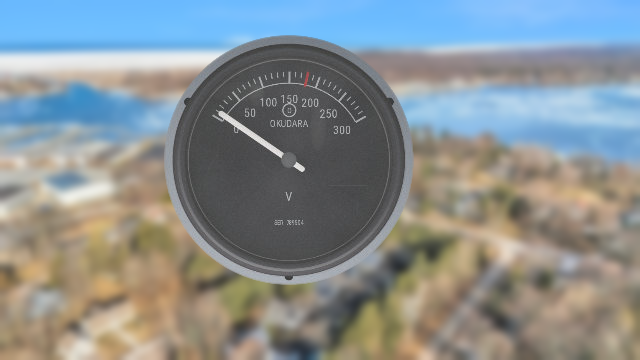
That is value=10 unit=V
